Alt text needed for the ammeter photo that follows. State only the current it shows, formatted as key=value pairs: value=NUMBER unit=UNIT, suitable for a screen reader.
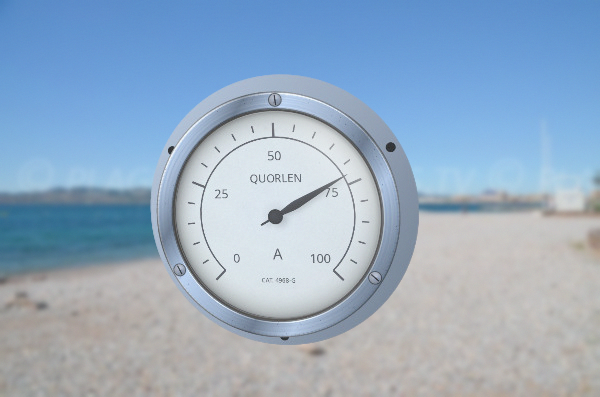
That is value=72.5 unit=A
